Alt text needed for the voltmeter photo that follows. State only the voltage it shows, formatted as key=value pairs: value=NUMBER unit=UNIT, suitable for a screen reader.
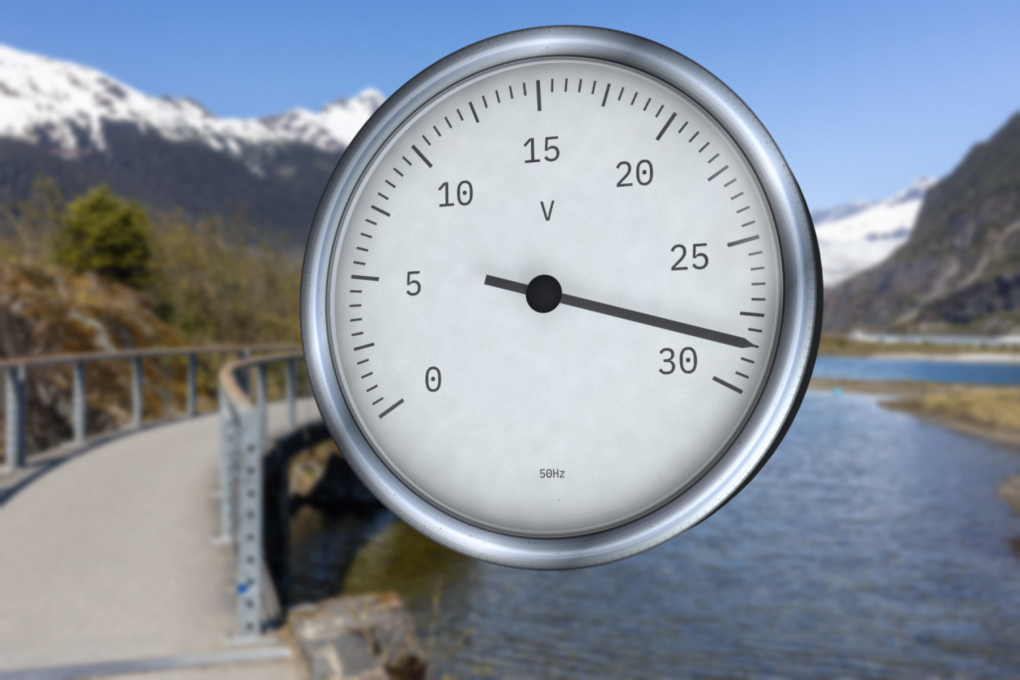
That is value=28.5 unit=V
